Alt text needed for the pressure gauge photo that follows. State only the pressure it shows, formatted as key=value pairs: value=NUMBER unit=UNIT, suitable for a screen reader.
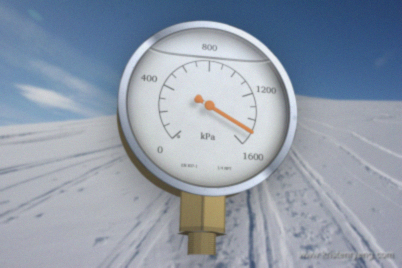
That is value=1500 unit=kPa
